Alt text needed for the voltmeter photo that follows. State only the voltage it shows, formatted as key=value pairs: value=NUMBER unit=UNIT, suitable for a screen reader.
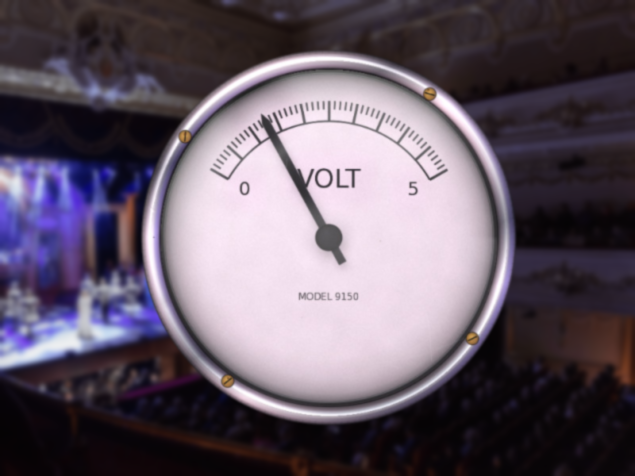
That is value=1.3 unit=V
